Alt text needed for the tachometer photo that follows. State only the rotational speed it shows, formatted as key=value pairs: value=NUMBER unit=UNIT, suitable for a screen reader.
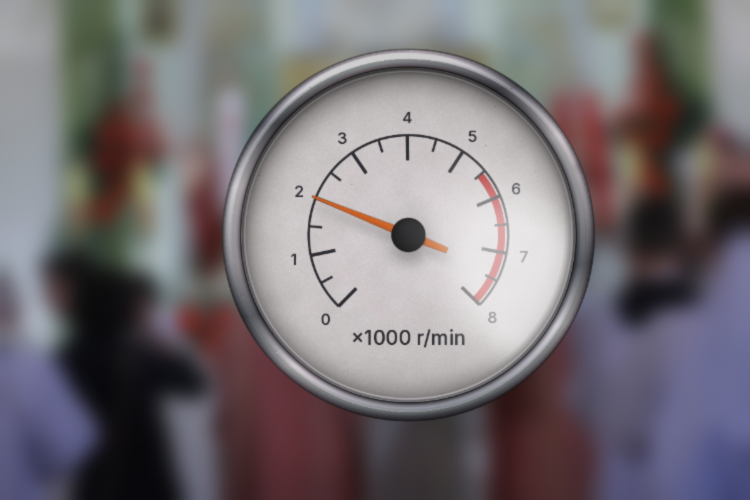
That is value=2000 unit=rpm
